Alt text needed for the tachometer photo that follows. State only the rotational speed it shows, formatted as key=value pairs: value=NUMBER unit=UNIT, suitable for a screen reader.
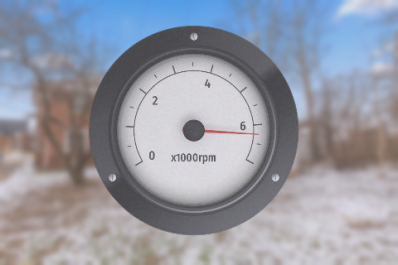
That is value=6250 unit=rpm
